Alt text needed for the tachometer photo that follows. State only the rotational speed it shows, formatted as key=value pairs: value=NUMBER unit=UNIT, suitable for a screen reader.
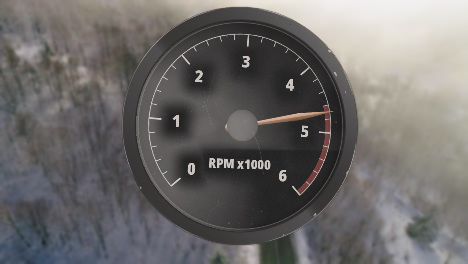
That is value=4700 unit=rpm
